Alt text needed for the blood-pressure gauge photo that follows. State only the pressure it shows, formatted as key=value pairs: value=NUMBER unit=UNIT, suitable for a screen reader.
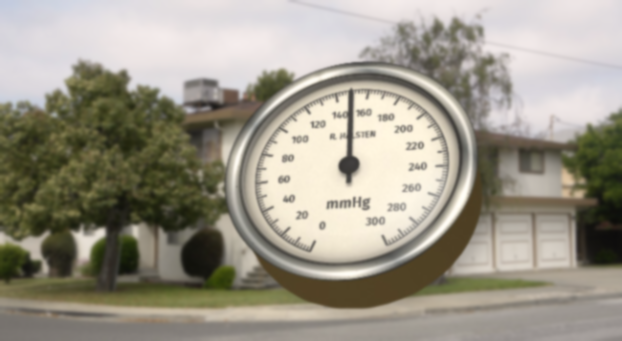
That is value=150 unit=mmHg
